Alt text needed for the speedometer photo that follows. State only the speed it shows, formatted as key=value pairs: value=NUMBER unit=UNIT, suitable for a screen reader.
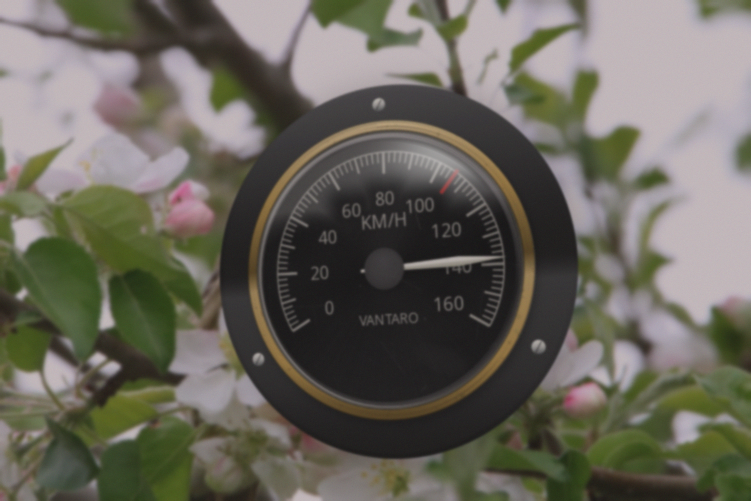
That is value=138 unit=km/h
